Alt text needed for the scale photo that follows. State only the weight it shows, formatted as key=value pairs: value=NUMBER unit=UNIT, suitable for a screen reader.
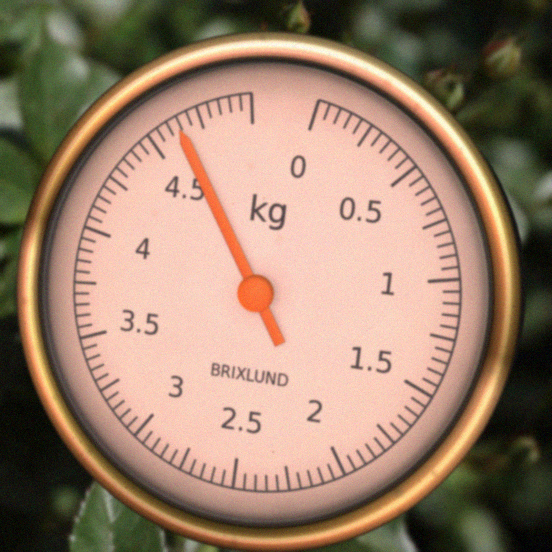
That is value=4.65 unit=kg
